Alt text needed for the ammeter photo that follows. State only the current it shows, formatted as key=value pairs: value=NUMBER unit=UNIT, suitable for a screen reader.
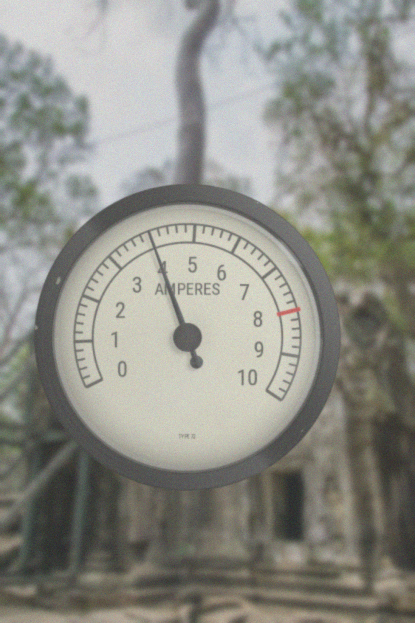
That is value=4 unit=A
